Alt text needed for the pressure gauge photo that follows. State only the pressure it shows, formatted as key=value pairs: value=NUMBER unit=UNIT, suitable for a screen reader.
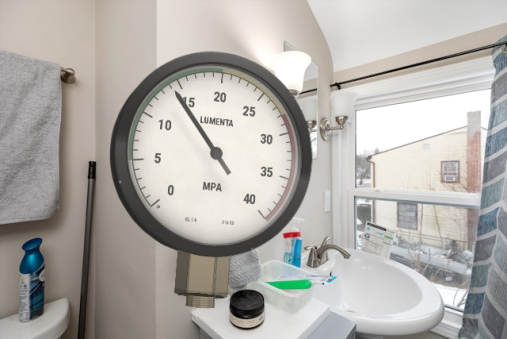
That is value=14 unit=MPa
